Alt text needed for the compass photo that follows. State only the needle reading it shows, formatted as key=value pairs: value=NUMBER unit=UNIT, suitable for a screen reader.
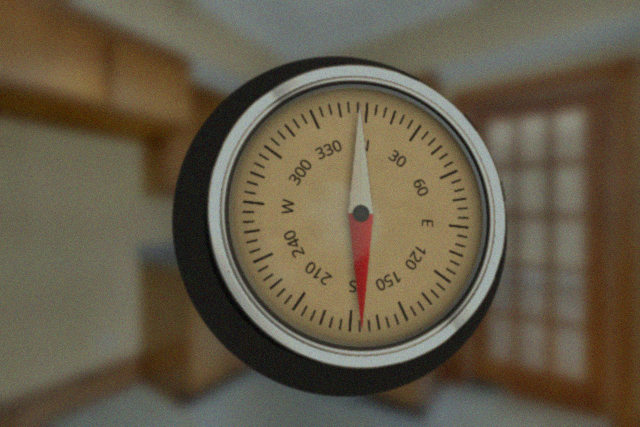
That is value=175 unit=°
